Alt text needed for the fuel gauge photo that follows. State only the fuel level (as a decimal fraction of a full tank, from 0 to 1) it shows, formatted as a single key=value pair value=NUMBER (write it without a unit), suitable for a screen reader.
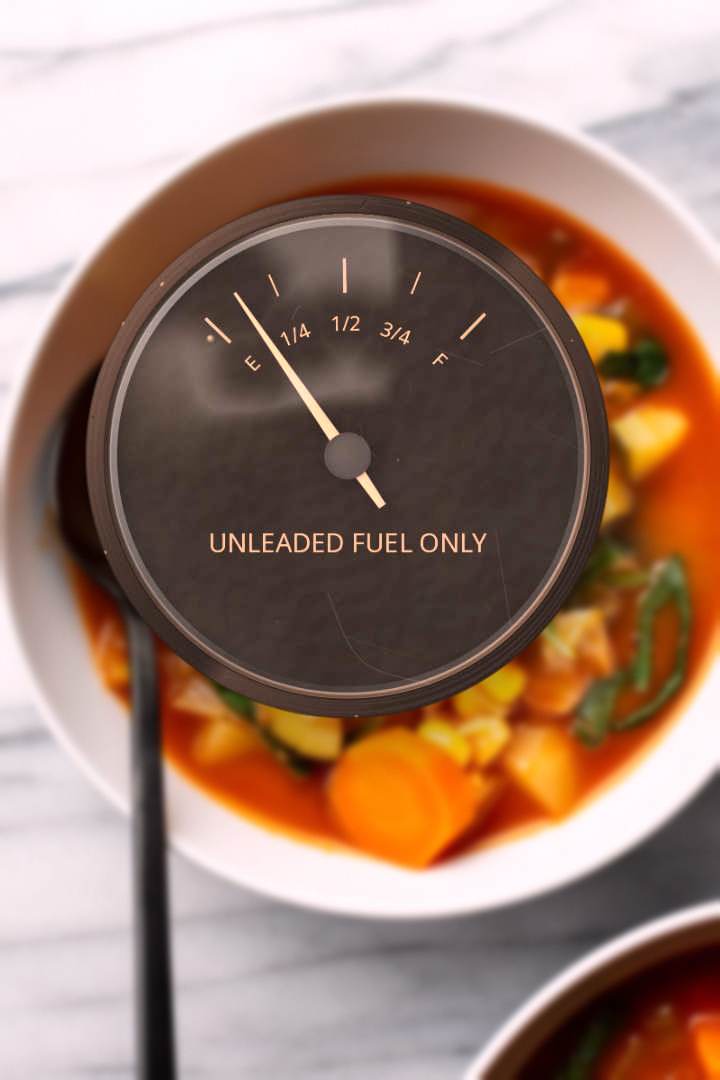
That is value=0.125
